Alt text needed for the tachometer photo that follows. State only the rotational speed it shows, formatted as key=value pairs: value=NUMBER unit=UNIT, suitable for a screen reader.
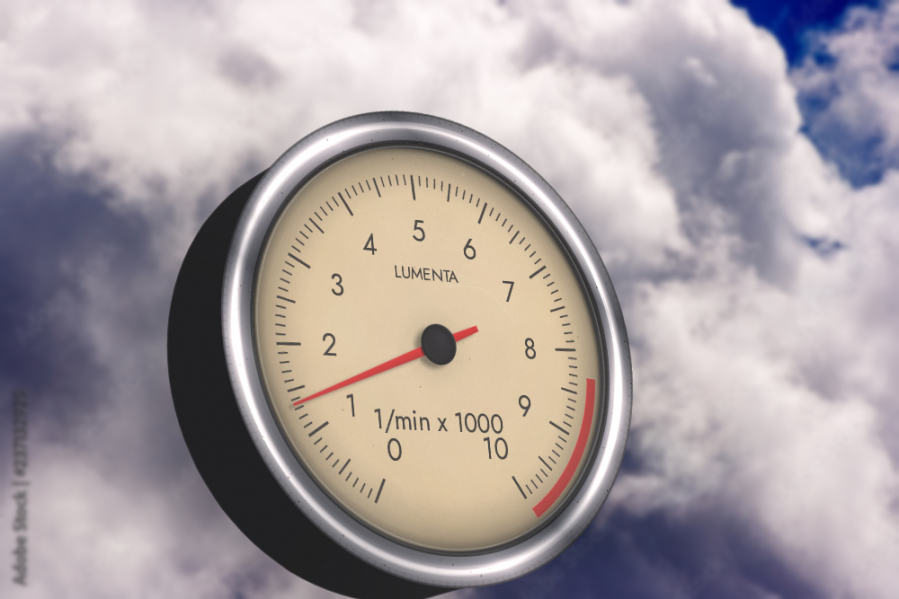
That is value=1350 unit=rpm
